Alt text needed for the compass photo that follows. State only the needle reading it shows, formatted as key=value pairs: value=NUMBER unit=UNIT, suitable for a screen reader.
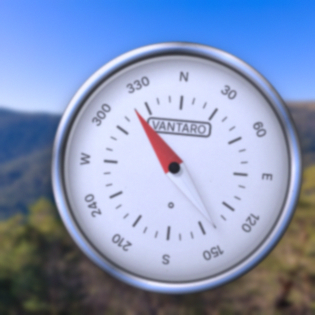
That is value=320 unit=°
